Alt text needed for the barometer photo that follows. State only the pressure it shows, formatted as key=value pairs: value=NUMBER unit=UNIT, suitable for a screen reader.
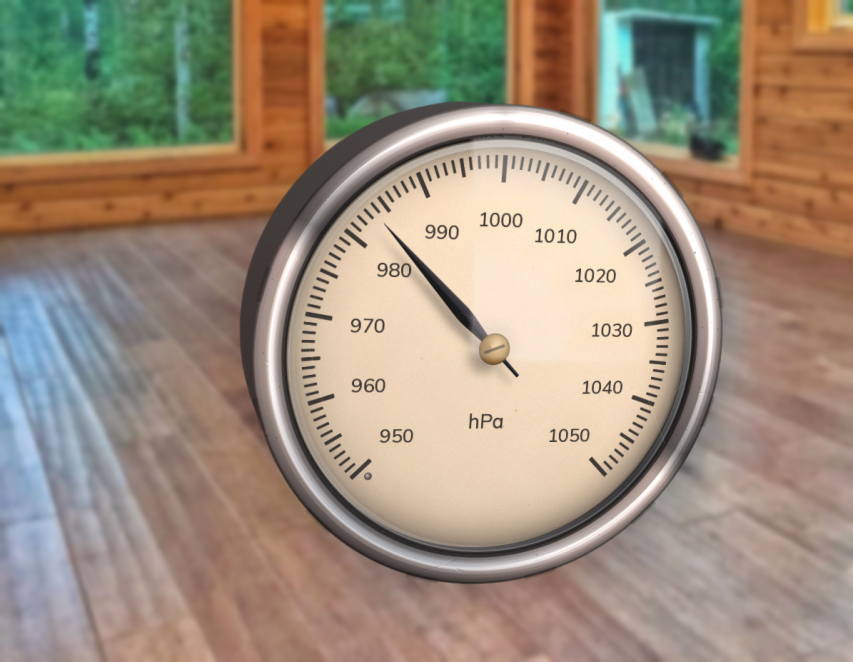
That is value=983.5 unit=hPa
